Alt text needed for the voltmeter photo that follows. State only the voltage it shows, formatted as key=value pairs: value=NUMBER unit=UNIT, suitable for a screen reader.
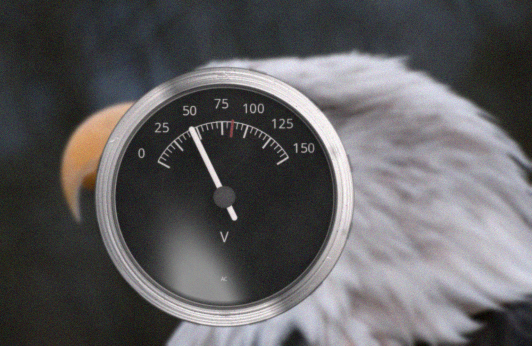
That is value=45 unit=V
